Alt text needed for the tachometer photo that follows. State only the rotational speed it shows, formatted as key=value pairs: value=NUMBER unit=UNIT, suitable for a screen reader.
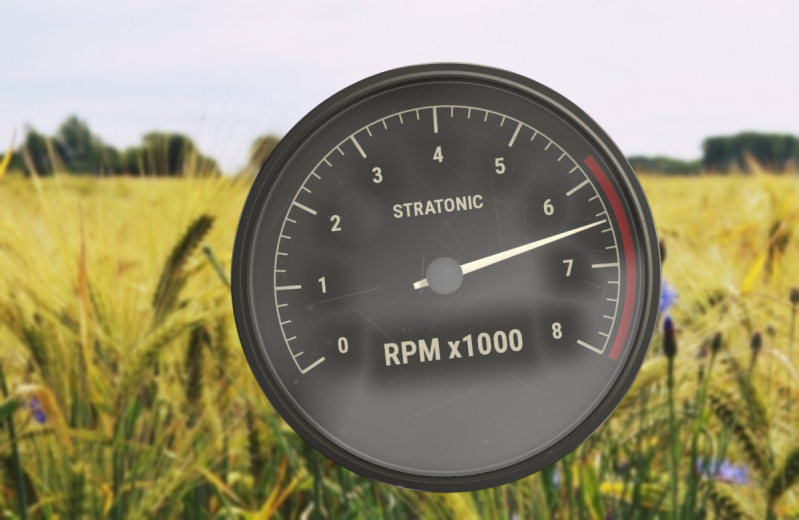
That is value=6500 unit=rpm
